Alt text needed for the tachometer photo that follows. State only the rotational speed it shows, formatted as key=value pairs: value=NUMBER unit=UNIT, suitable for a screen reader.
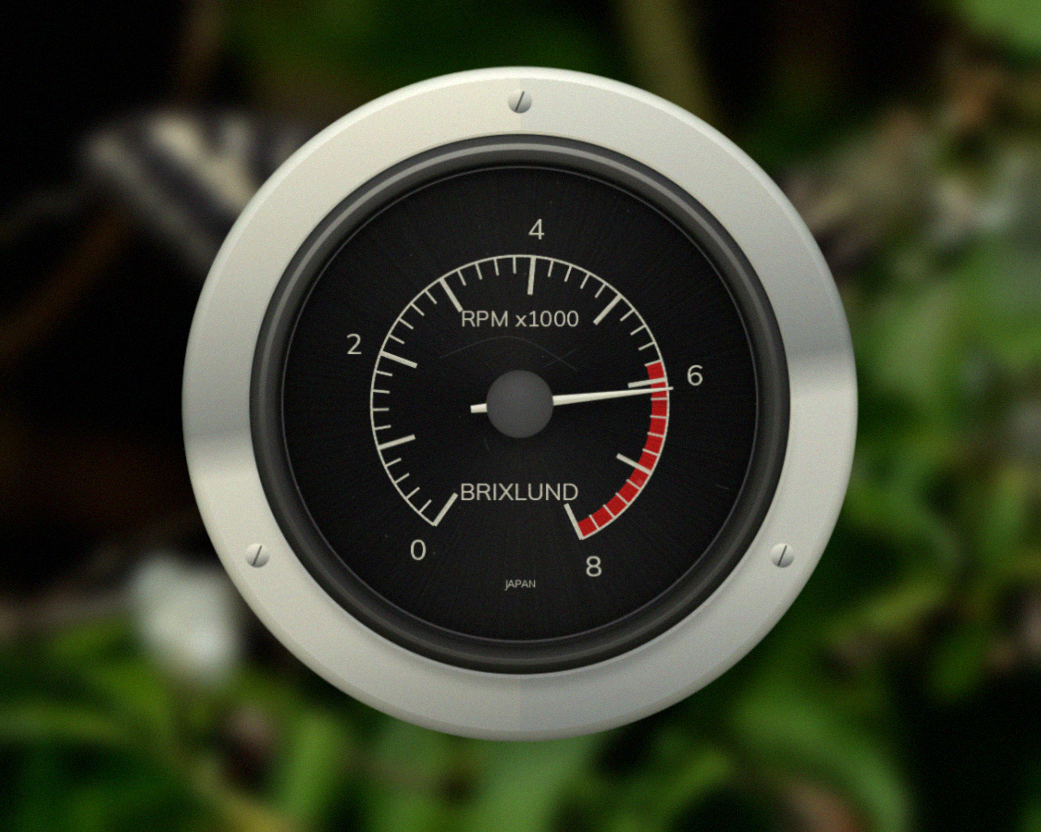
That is value=6100 unit=rpm
